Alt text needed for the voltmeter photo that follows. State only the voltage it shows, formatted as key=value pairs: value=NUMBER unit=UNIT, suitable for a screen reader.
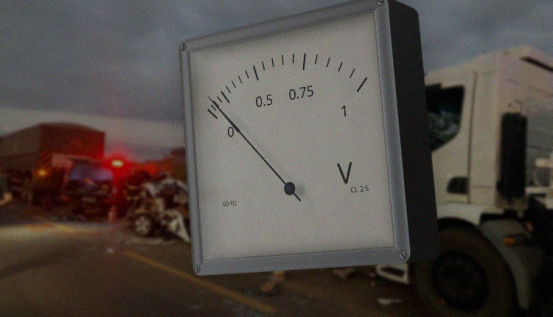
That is value=0.15 unit=V
